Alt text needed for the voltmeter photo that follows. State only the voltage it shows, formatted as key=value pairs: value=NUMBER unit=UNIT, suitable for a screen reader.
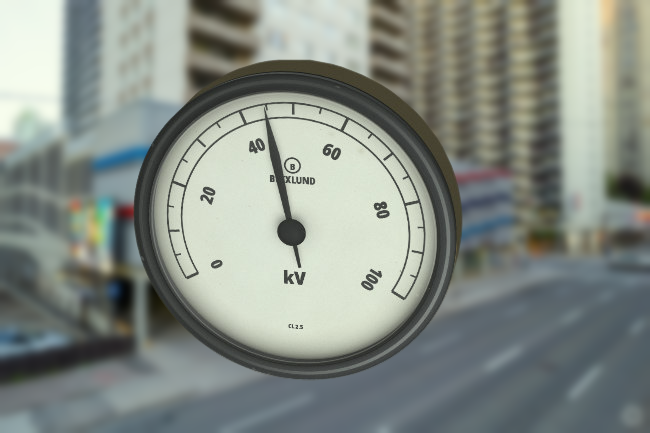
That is value=45 unit=kV
